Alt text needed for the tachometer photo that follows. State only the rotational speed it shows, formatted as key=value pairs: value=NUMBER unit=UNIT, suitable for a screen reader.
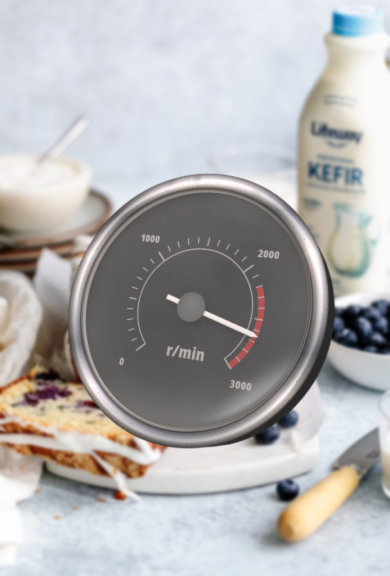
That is value=2650 unit=rpm
